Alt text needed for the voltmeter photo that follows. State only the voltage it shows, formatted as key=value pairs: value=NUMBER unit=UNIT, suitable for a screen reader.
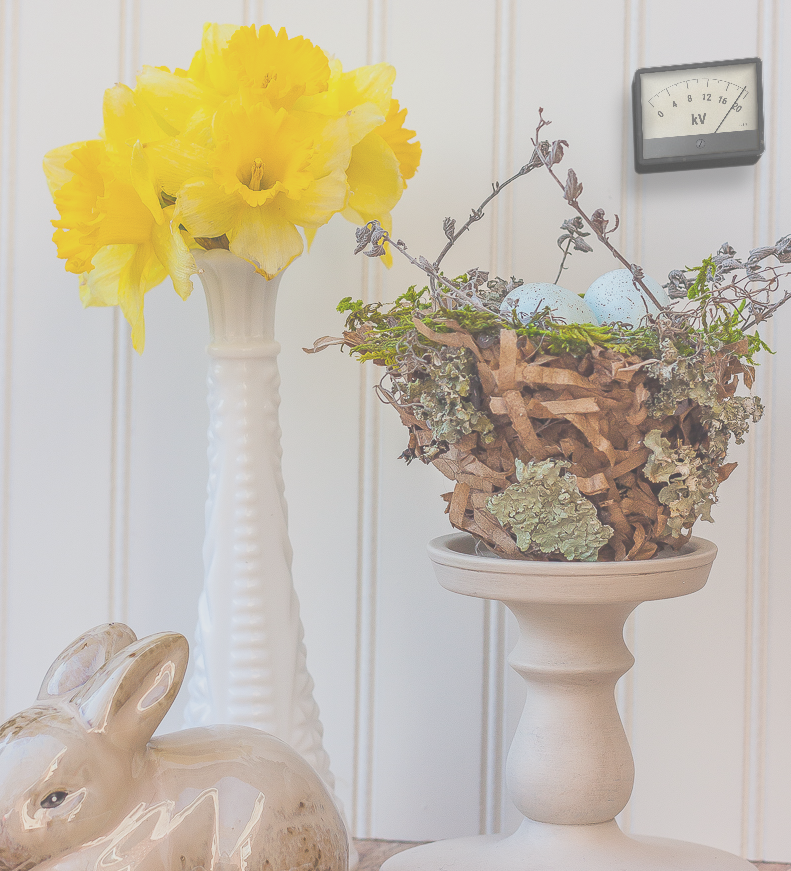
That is value=19 unit=kV
